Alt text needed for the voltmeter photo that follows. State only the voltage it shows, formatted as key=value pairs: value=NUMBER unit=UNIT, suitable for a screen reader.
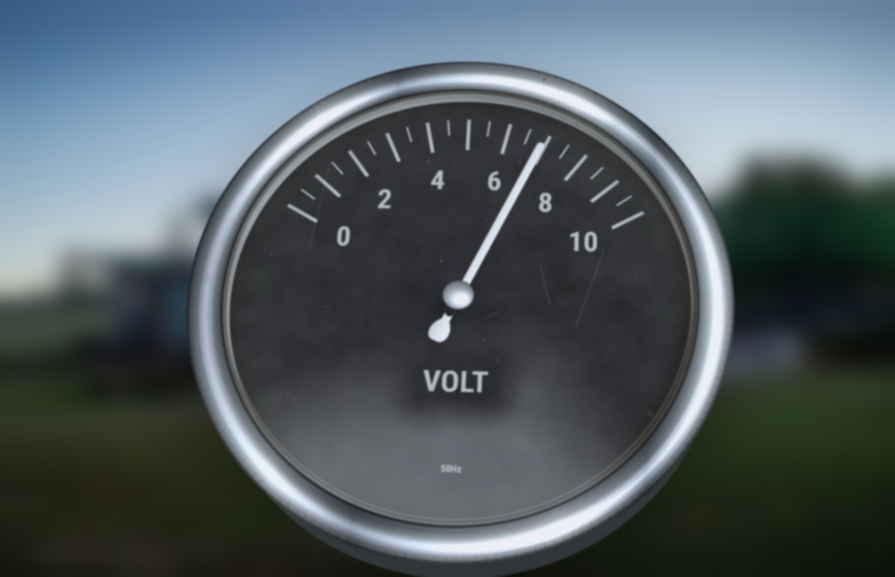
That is value=7 unit=V
